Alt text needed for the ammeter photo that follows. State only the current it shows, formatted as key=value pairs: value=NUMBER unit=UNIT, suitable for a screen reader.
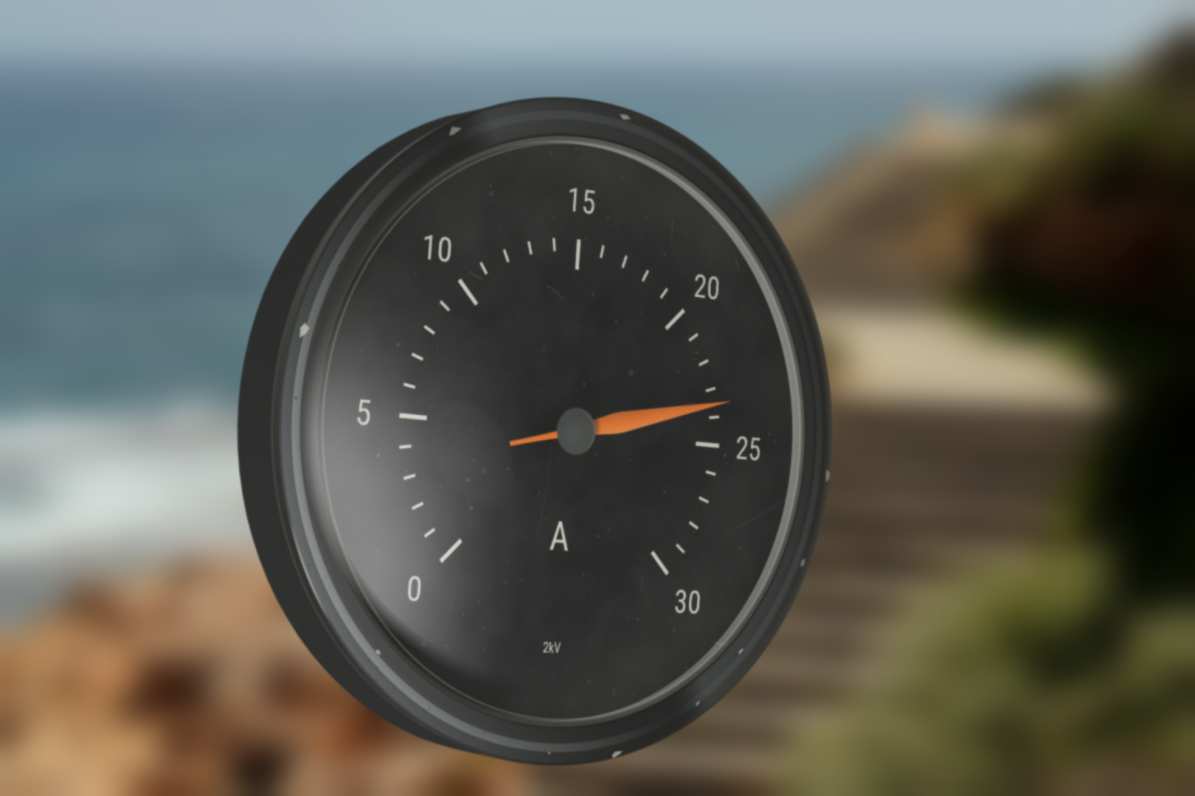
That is value=23.5 unit=A
